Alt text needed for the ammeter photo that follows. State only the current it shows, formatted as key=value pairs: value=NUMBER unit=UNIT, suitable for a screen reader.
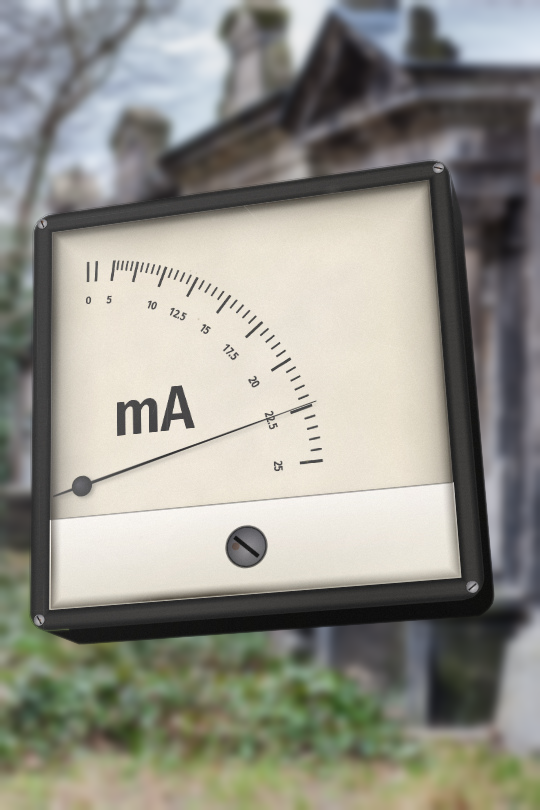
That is value=22.5 unit=mA
